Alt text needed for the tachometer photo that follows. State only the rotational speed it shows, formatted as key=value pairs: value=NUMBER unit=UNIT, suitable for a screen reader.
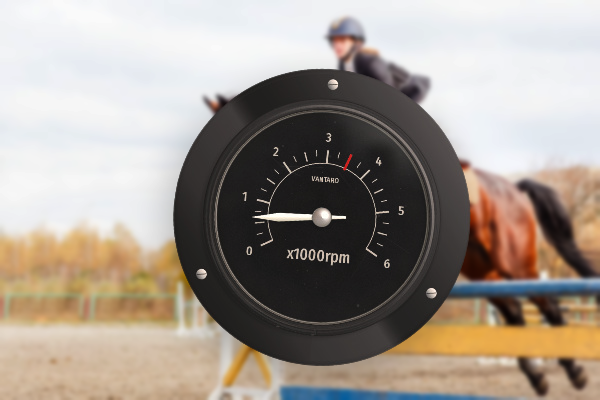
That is value=625 unit=rpm
